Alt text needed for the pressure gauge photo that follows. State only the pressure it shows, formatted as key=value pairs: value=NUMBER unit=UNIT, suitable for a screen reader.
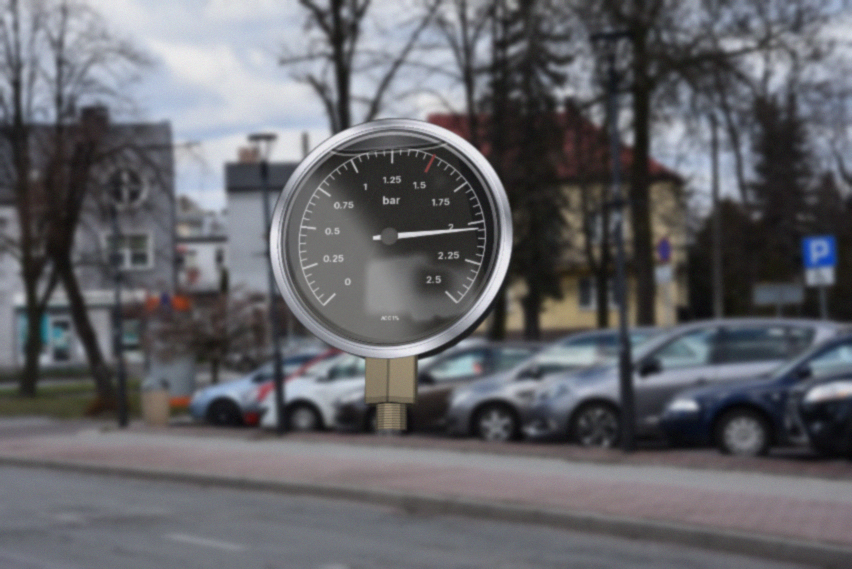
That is value=2.05 unit=bar
